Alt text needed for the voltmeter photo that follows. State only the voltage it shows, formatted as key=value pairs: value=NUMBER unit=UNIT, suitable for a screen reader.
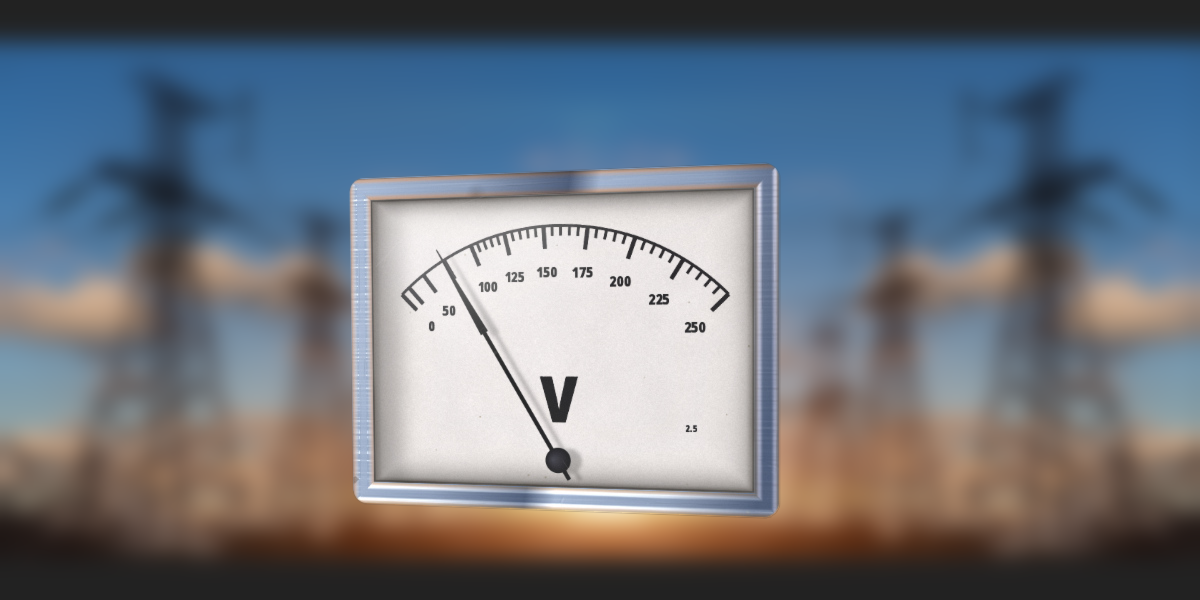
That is value=75 unit=V
